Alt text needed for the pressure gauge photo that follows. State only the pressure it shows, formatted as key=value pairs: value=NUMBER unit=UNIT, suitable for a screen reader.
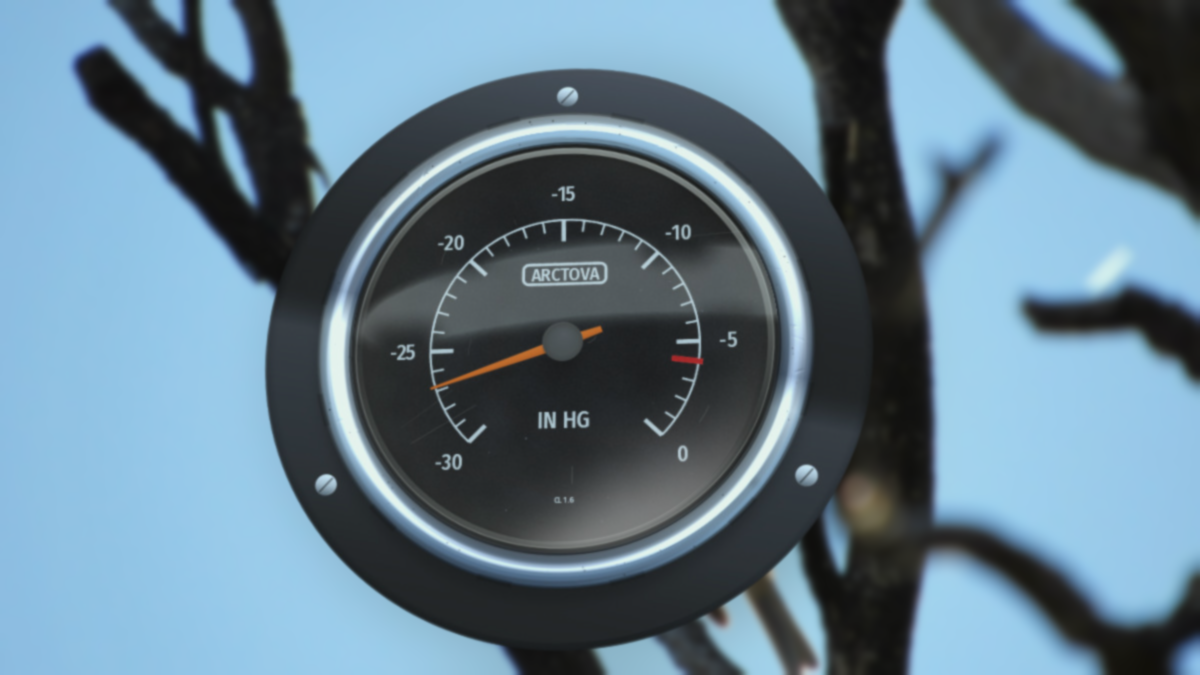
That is value=-27 unit=inHg
